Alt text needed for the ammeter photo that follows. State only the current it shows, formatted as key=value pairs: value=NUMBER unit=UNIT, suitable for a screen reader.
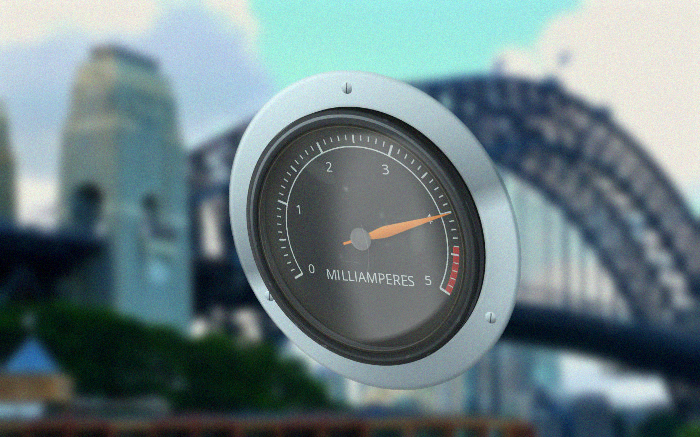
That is value=4 unit=mA
